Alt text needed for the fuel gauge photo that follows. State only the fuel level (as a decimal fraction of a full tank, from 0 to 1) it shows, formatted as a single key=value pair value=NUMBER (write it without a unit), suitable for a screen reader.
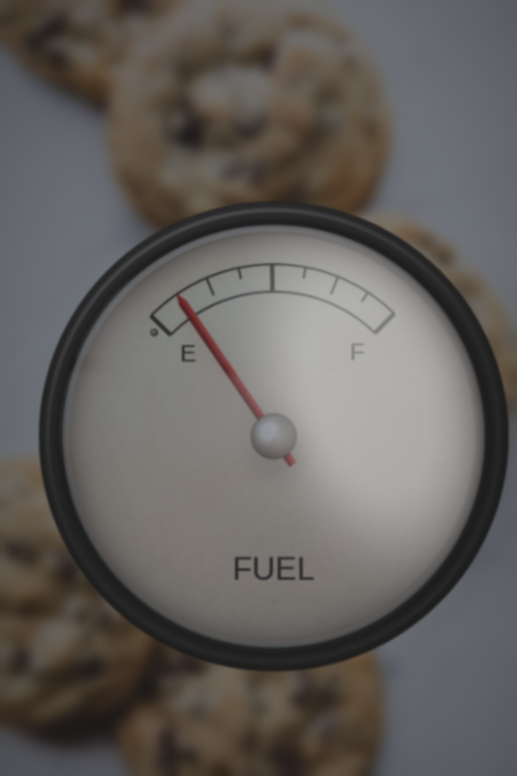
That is value=0.125
